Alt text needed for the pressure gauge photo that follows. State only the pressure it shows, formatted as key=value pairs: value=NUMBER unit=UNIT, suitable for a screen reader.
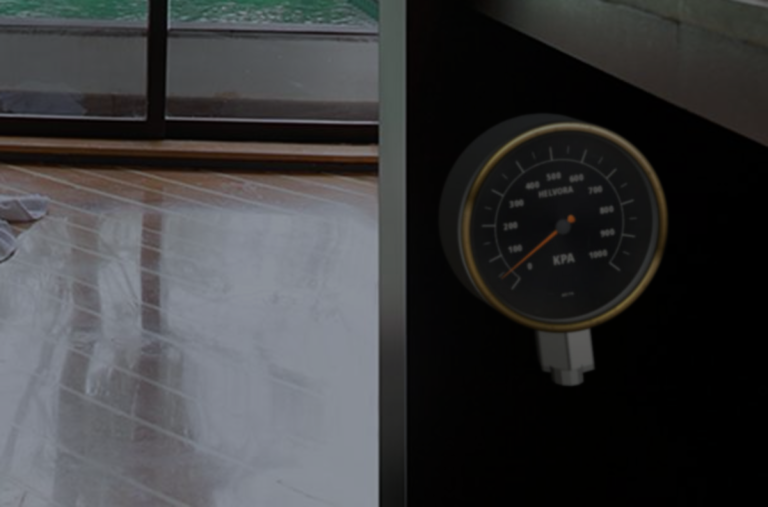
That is value=50 unit=kPa
